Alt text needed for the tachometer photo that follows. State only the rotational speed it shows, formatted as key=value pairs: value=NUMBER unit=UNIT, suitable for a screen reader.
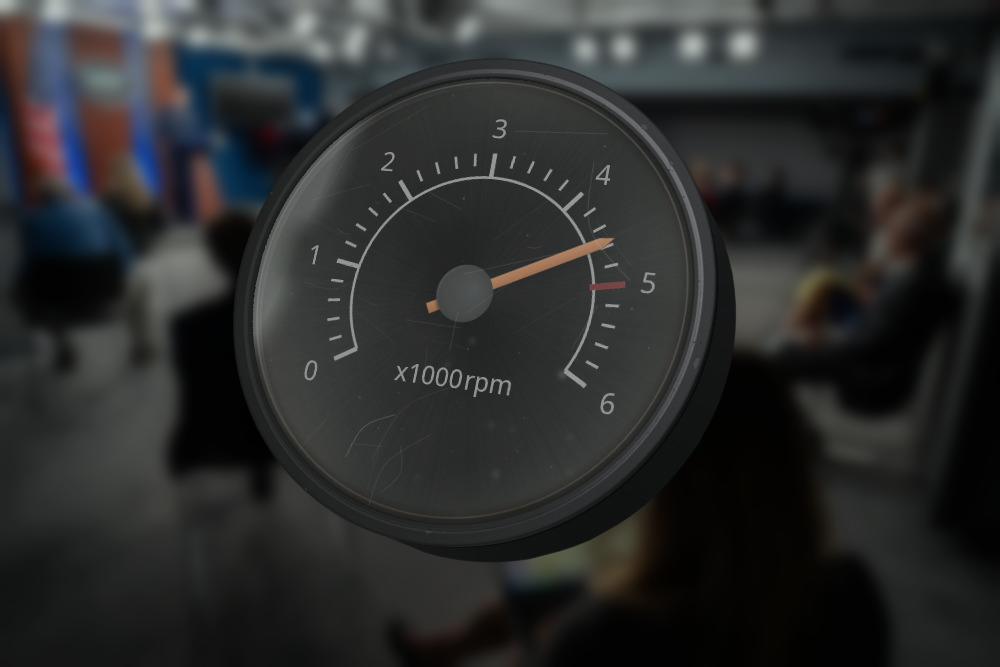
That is value=4600 unit=rpm
